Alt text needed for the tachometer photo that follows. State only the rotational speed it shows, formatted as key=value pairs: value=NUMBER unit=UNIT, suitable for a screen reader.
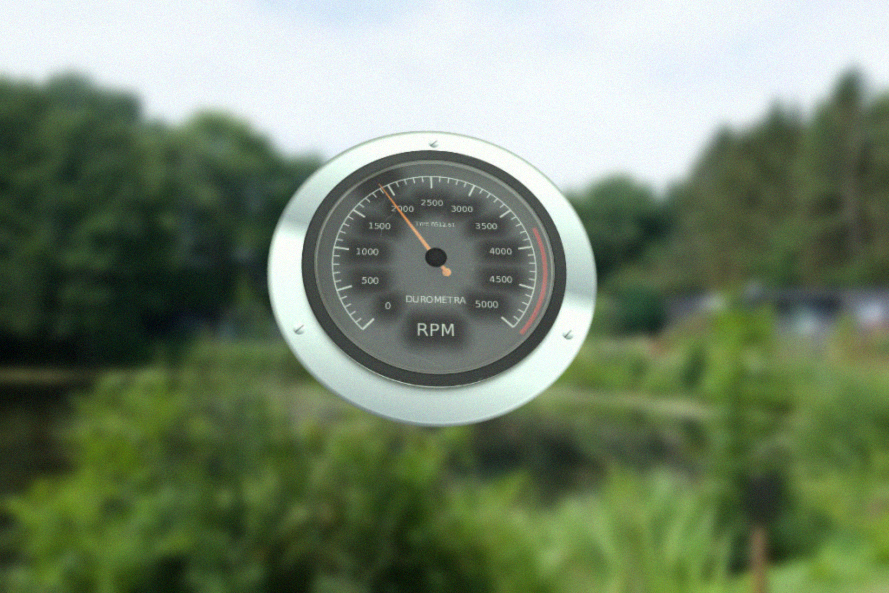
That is value=1900 unit=rpm
